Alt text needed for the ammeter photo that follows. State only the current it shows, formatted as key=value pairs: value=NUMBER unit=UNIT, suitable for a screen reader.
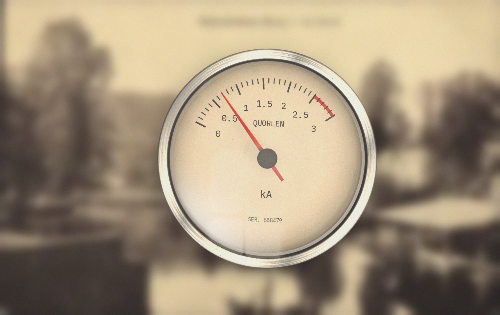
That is value=0.7 unit=kA
